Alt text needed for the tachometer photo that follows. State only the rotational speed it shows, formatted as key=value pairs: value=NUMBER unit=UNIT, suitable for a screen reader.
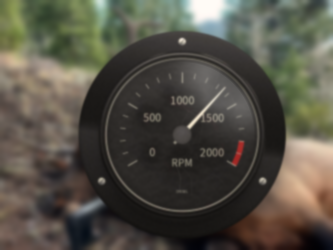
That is value=1350 unit=rpm
